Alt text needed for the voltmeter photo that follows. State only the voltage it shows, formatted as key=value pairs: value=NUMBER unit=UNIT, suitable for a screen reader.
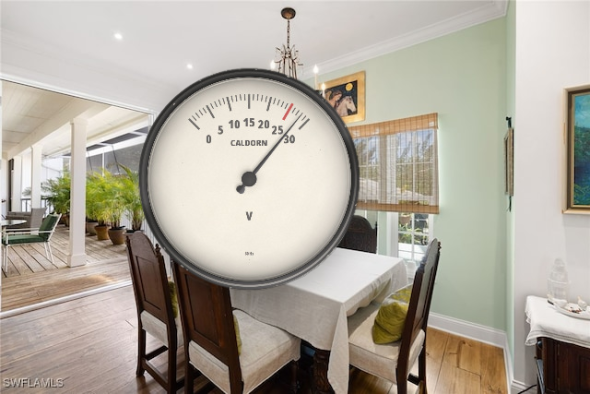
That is value=28 unit=V
